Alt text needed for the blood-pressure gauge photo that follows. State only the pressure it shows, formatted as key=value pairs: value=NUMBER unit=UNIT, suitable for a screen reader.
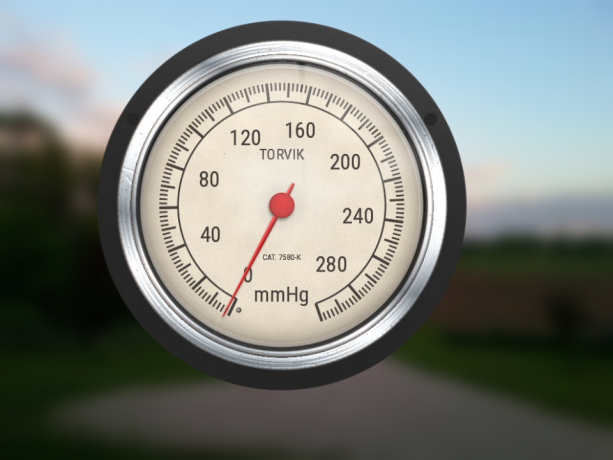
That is value=2 unit=mmHg
